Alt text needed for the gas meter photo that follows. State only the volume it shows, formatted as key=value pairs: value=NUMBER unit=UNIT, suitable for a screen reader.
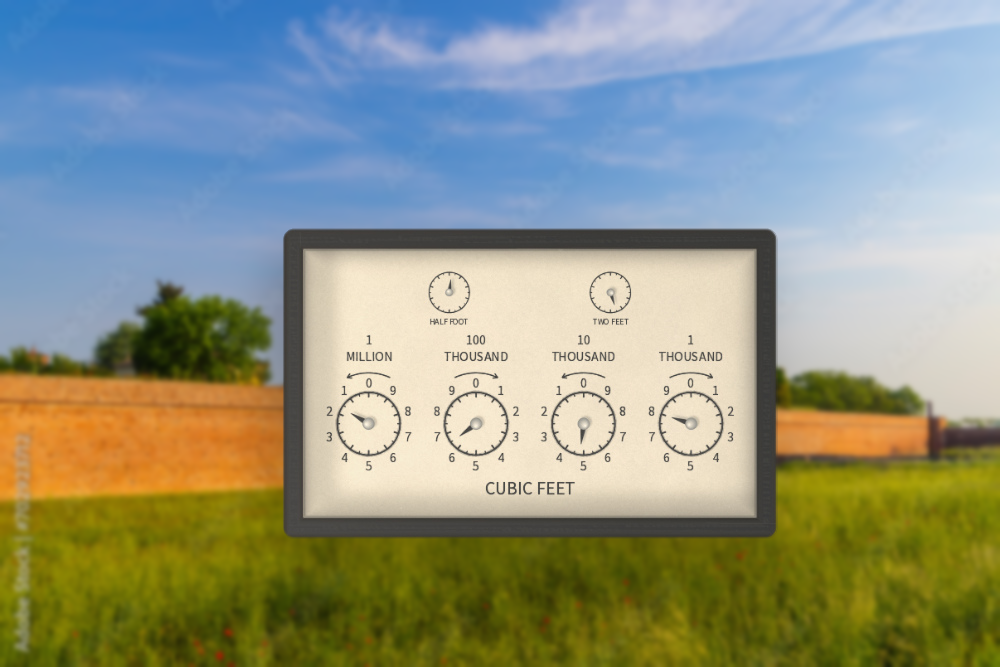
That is value=164800 unit=ft³
